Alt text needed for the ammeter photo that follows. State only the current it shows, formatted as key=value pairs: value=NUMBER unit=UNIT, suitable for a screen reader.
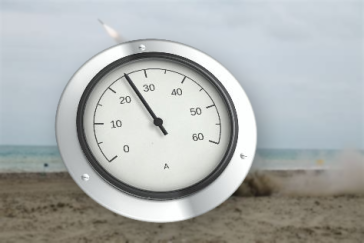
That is value=25 unit=A
